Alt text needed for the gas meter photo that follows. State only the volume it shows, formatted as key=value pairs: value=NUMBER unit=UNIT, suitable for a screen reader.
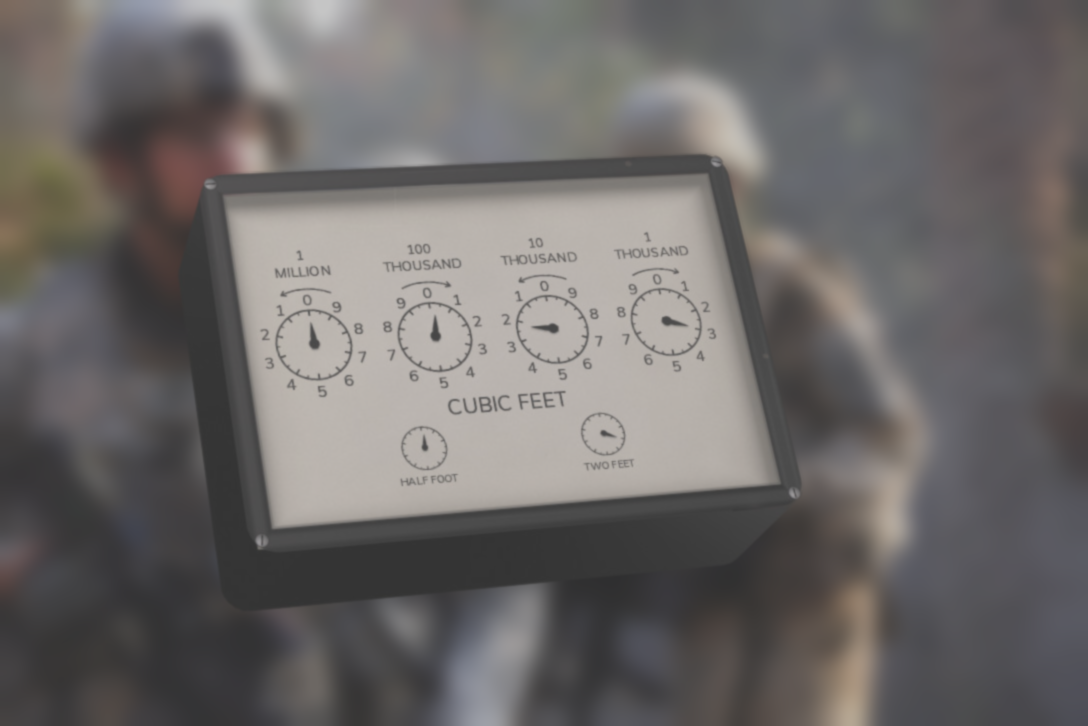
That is value=2300 unit=ft³
